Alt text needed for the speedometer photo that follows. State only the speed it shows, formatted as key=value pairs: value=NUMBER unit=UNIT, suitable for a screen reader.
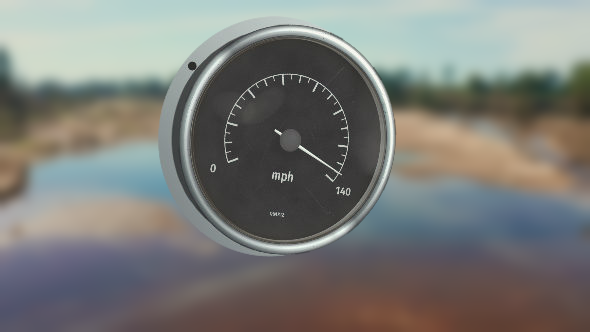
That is value=135 unit=mph
